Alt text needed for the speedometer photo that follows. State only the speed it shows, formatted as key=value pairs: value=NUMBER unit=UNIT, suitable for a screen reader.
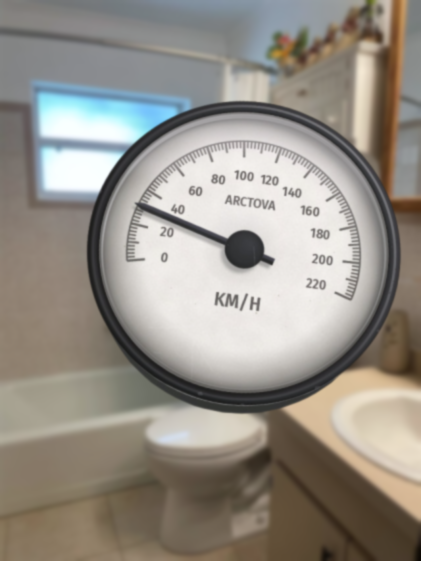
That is value=30 unit=km/h
